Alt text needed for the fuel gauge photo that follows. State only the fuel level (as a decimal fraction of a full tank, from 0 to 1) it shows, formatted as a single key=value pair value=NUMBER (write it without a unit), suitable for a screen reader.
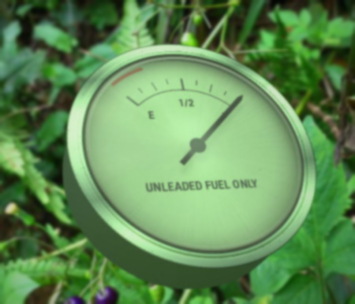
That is value=1
